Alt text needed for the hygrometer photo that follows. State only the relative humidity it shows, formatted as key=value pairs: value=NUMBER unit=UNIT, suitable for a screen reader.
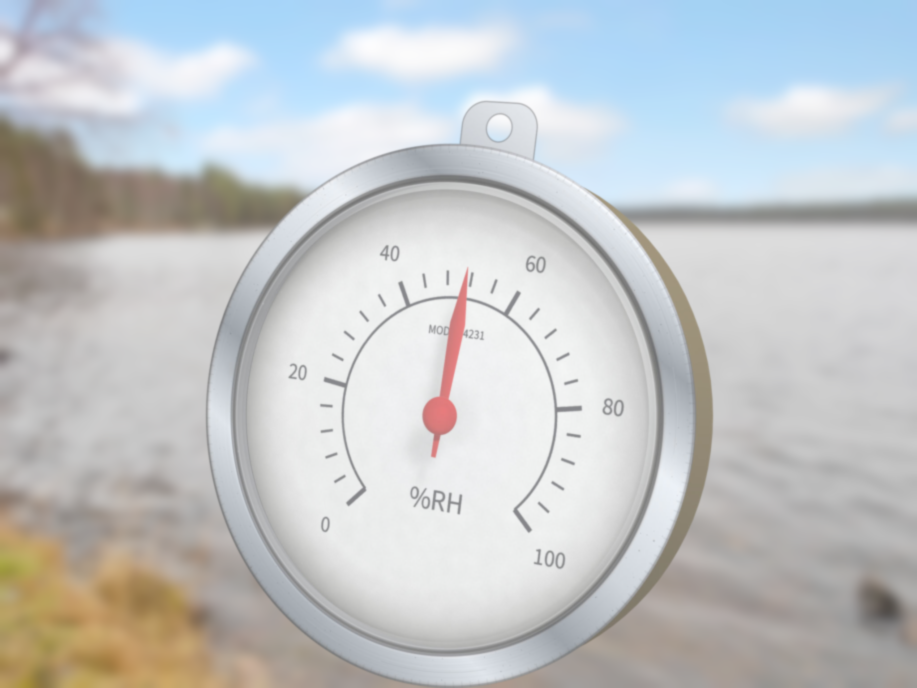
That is value=52 unit=%
